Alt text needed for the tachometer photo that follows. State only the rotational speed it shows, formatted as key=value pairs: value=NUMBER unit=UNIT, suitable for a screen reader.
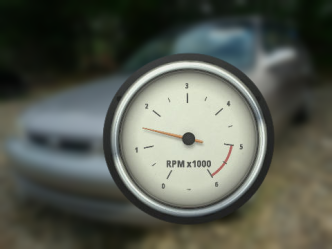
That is value=1500 unit=rpm
